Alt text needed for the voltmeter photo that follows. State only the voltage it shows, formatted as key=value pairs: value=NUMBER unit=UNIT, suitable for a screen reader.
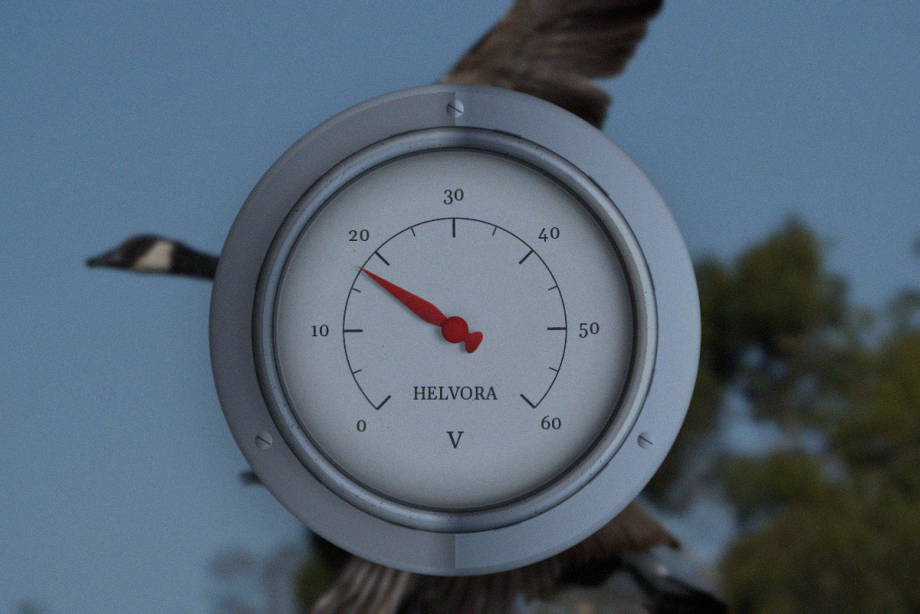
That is value=17.5 unit=V
